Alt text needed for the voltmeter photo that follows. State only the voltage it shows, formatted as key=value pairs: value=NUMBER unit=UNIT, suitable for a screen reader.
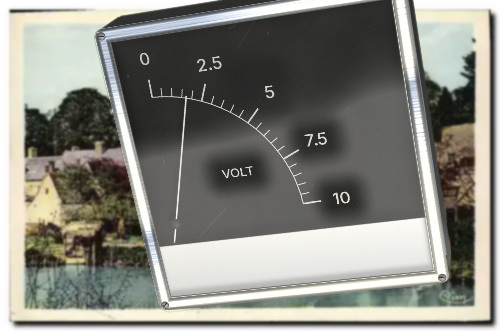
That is value=1.75 unit=V
